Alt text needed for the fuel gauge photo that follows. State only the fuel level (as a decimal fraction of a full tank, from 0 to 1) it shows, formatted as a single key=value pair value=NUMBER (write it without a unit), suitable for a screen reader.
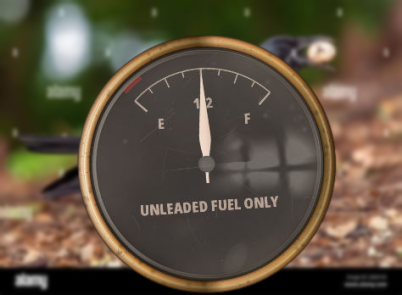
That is value=0.5
